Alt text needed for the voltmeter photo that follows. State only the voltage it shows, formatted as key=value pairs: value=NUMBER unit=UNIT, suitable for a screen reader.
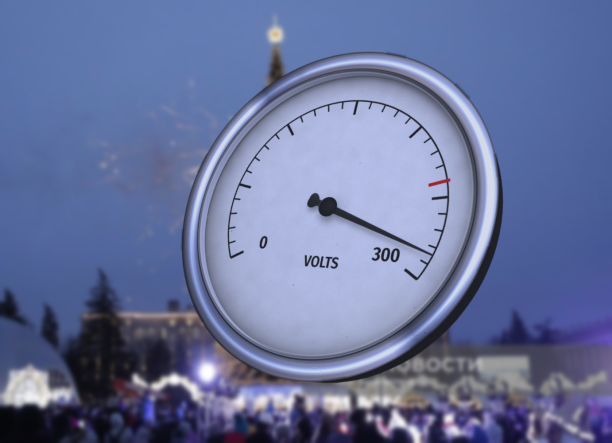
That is value=285 unit=V
